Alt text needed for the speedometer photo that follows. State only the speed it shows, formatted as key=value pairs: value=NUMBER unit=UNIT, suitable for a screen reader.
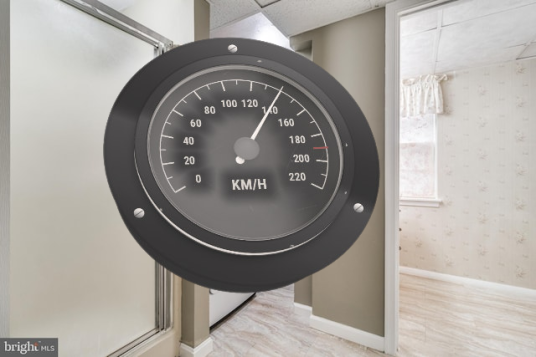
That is value=140 unit=km/h
